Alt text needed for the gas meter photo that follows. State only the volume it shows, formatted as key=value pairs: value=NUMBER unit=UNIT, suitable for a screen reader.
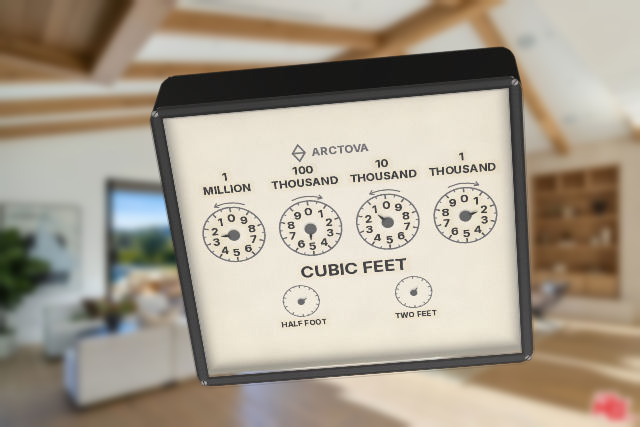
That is value=251200 unit=ft³
